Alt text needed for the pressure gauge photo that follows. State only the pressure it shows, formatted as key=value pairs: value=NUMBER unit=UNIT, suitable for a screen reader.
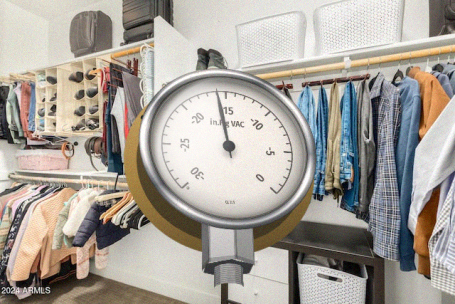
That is value=-16 unit=inHg
